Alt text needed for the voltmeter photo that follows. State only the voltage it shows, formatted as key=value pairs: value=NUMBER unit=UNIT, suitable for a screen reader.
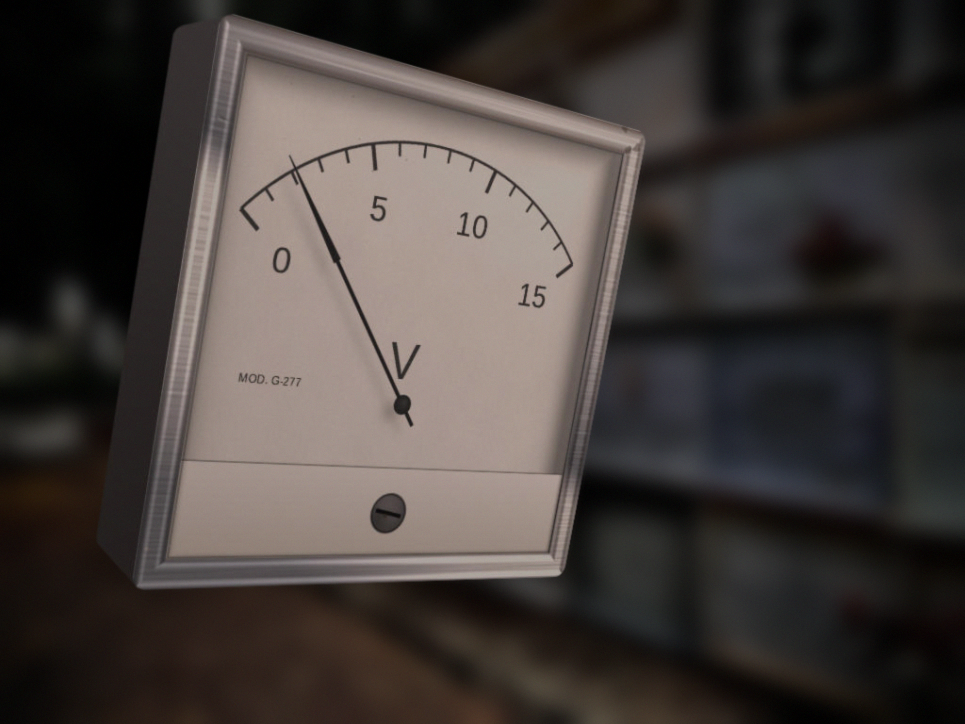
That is value=2 unit=V
